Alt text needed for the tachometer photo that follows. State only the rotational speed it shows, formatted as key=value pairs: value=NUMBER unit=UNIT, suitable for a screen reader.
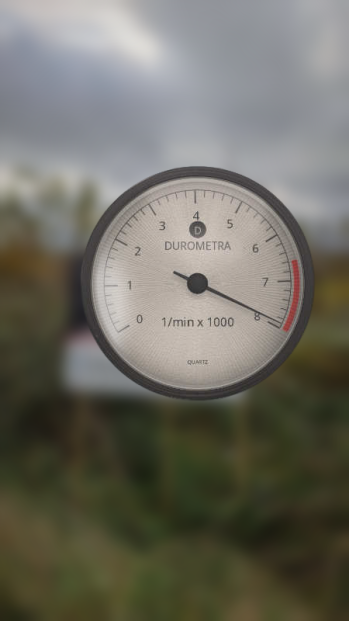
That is value=7900 unit=rpm
